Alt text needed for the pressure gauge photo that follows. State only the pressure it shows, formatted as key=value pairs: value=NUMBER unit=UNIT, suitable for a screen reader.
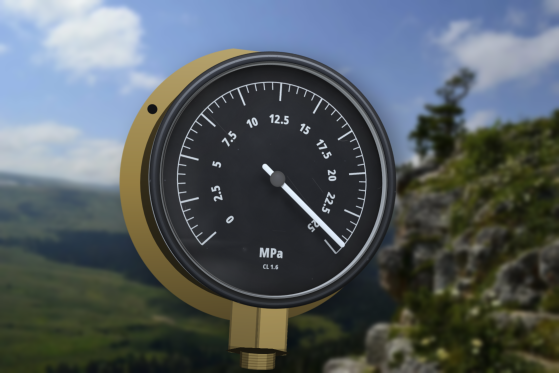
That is value=24.5 unit=MPa
